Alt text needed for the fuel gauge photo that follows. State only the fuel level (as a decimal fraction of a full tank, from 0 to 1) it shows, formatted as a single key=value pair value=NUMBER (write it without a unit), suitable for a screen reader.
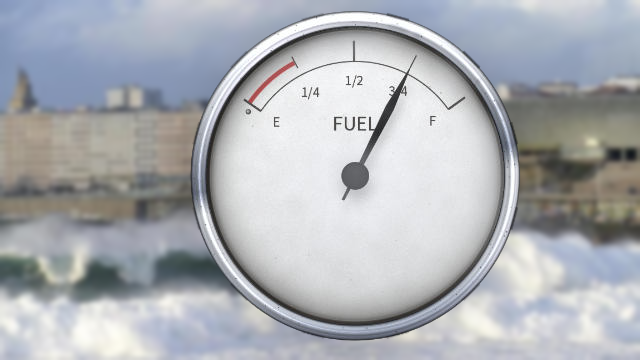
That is value=0.75
